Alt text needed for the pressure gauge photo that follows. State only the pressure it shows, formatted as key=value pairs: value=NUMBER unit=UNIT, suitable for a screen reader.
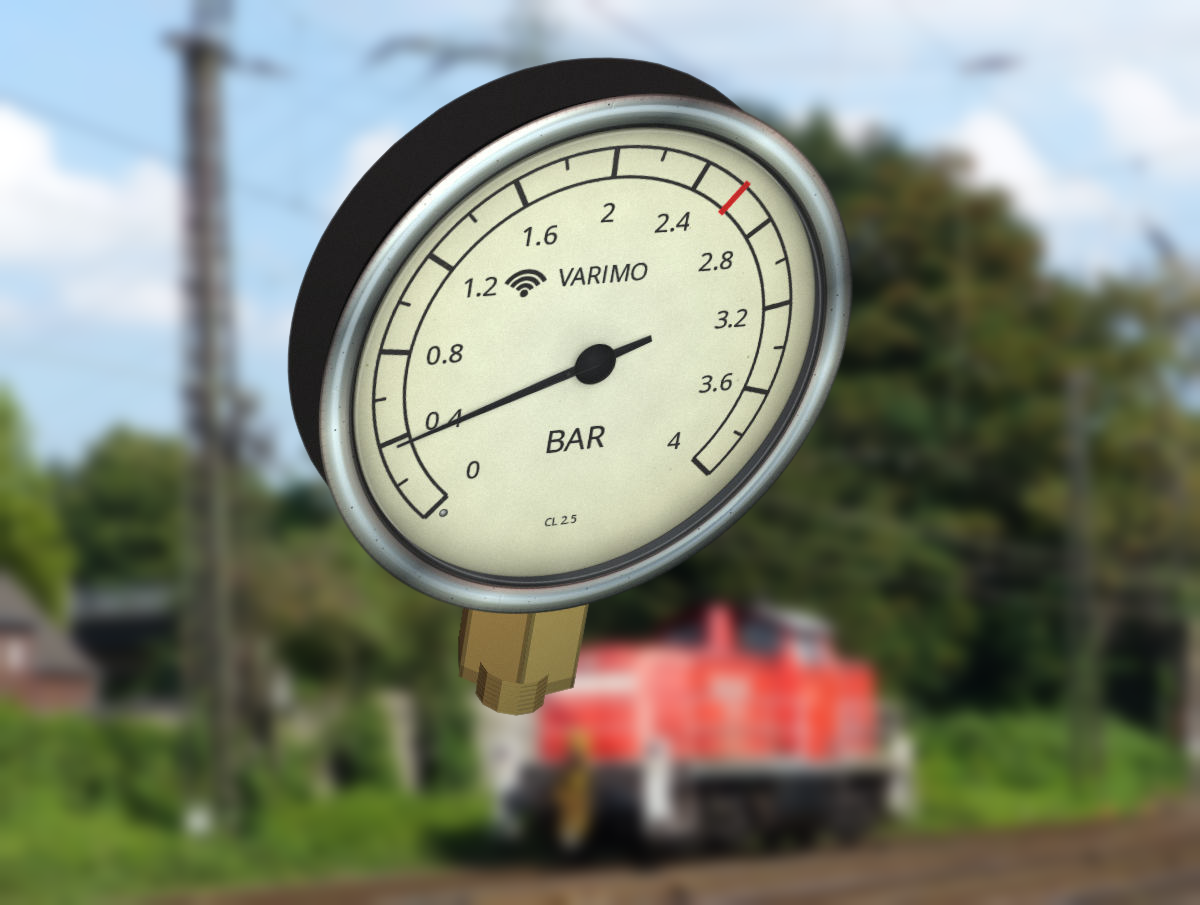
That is value=0.4 unit=bar
